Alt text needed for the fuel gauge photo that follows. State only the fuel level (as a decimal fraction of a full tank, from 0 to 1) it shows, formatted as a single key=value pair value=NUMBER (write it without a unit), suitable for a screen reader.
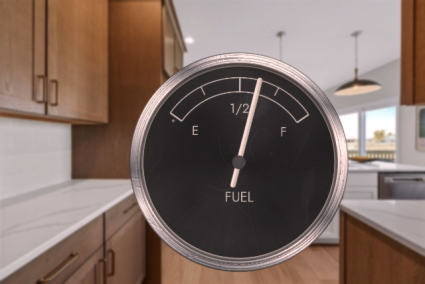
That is value=0.625
